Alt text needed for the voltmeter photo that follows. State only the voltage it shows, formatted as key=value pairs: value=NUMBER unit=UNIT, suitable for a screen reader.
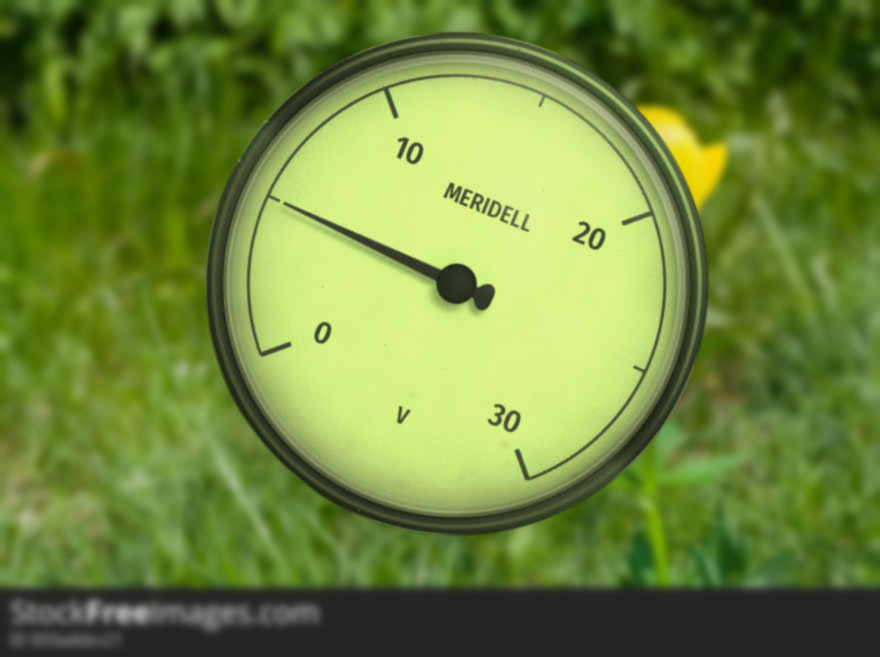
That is value=5 unit=V
